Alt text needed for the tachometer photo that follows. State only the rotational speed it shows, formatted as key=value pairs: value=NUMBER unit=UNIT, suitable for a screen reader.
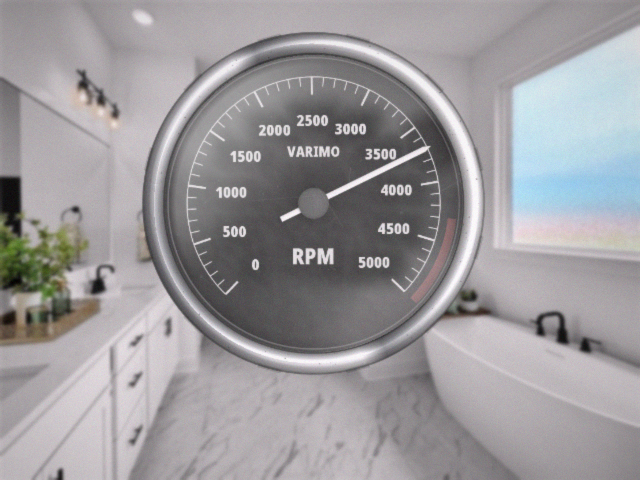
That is value=3700 unit=rpm
